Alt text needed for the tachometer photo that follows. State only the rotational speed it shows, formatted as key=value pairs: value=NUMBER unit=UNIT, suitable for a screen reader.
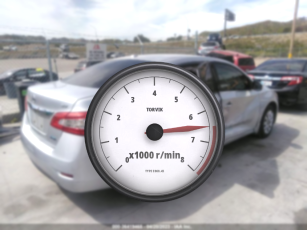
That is value=6500 unit=rpm
